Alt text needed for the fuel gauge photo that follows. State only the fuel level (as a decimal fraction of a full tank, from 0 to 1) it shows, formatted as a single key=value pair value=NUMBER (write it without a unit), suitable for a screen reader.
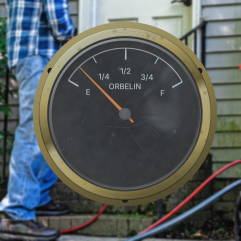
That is value=0.125
